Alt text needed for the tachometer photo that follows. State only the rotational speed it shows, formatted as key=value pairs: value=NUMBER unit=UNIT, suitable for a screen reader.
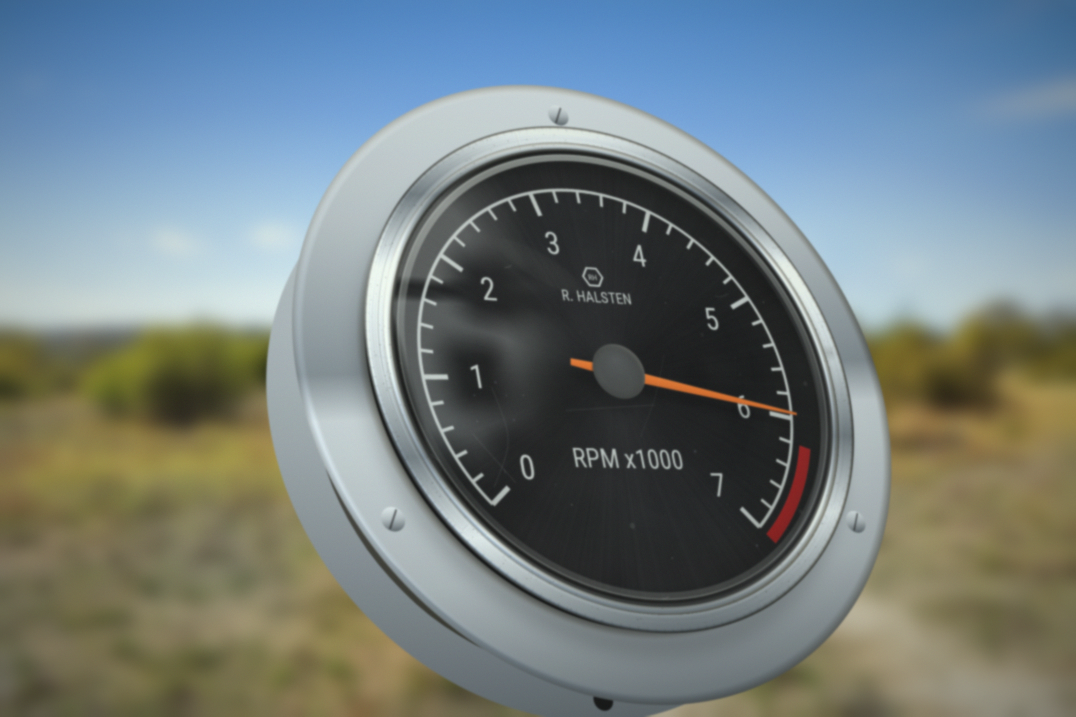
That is value=6000 unit=rpm
